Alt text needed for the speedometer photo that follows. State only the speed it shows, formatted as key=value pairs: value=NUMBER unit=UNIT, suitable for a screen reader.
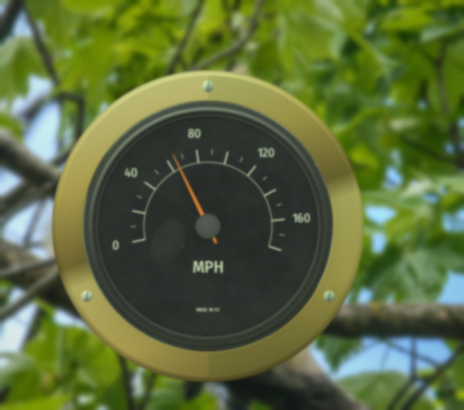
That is value=65 unit=mph
